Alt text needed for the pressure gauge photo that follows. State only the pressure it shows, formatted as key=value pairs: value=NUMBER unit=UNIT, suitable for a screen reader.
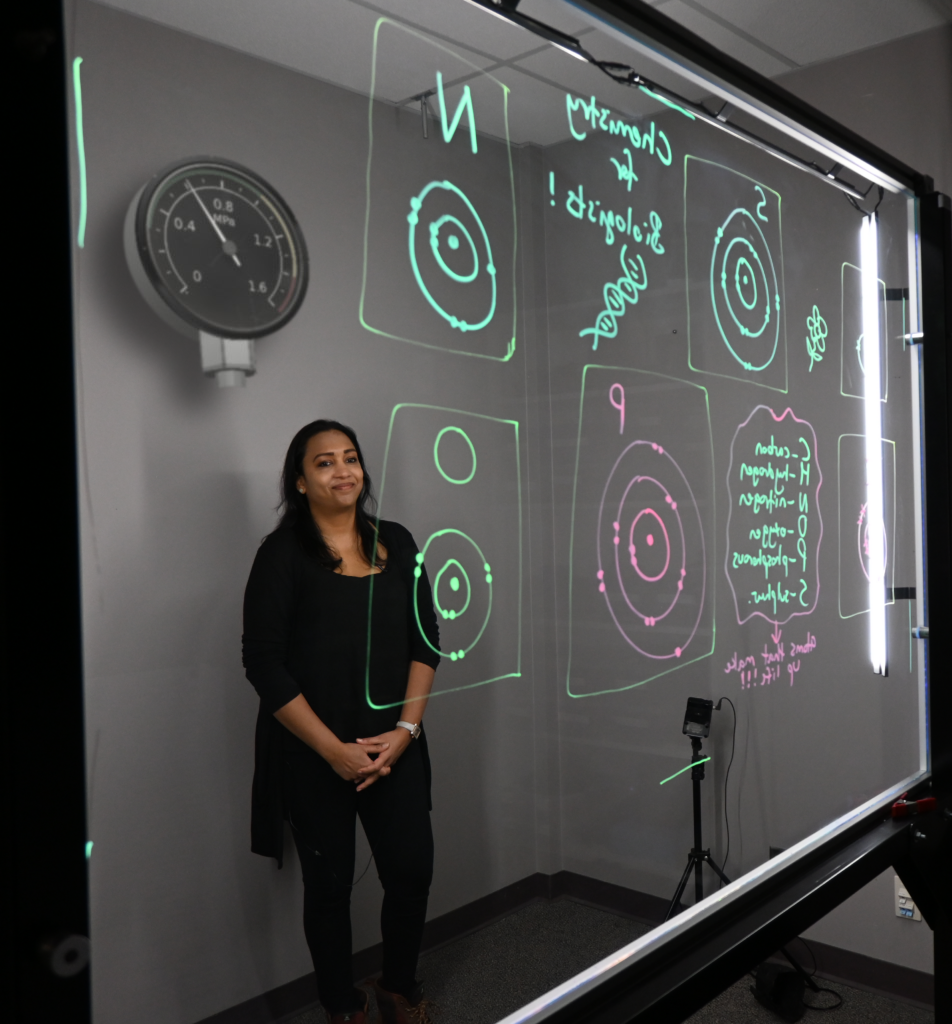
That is value=0.6 unit=MPa
